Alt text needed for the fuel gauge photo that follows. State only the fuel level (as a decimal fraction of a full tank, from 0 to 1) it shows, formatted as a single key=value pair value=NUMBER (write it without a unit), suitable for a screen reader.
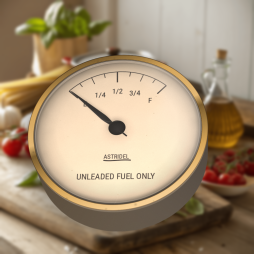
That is value=0
